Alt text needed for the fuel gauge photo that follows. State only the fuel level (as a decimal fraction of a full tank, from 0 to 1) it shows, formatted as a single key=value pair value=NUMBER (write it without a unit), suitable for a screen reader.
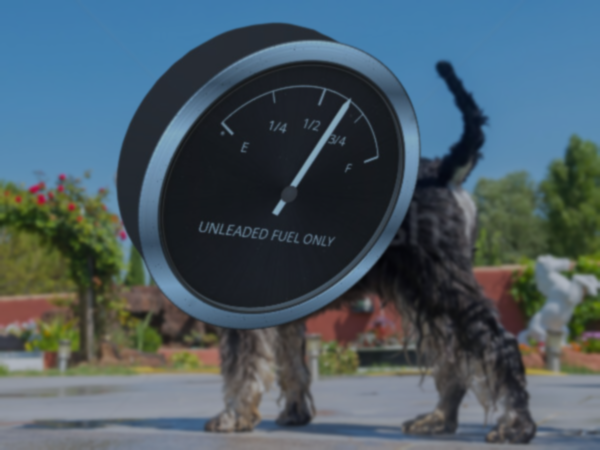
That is value=0.625
